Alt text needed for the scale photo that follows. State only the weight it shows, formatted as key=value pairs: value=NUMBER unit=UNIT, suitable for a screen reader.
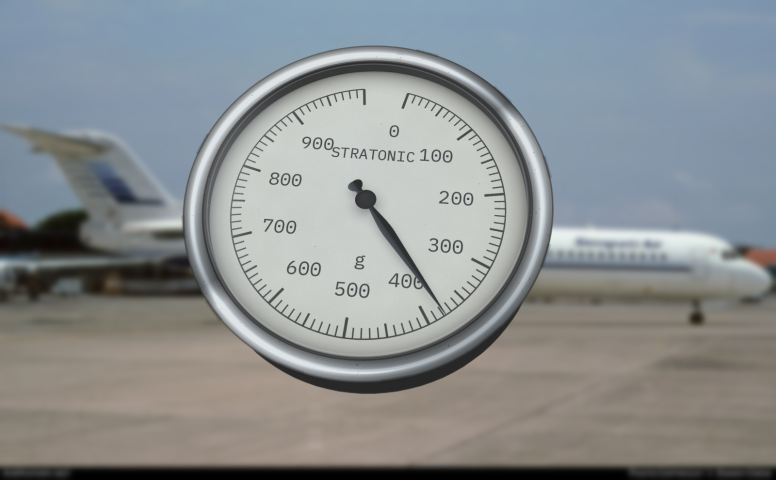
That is value=380 unit=g
